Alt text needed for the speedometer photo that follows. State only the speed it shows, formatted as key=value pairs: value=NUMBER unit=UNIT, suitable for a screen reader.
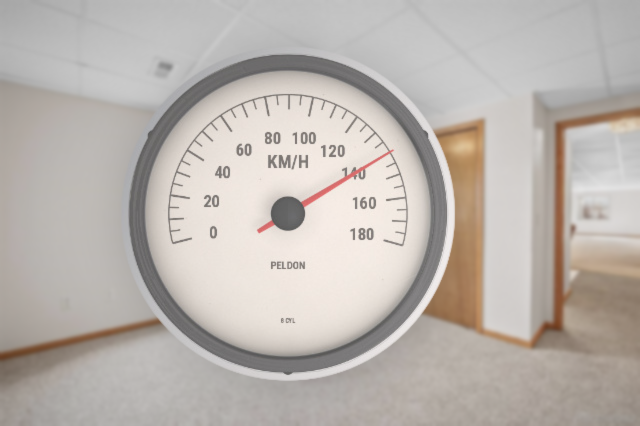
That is value=140 unit=km/h
